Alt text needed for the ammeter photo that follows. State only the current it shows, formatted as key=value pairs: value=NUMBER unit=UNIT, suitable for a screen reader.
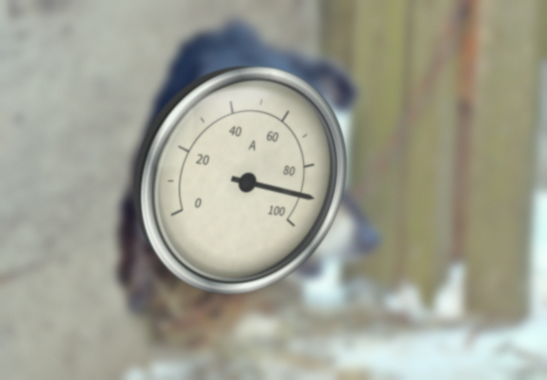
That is value=90 unit=A
